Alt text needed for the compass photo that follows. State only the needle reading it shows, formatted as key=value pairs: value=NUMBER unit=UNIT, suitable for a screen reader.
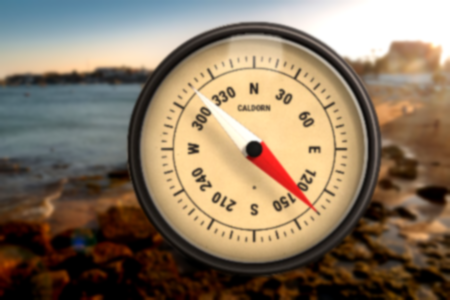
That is value=135 unit=°
